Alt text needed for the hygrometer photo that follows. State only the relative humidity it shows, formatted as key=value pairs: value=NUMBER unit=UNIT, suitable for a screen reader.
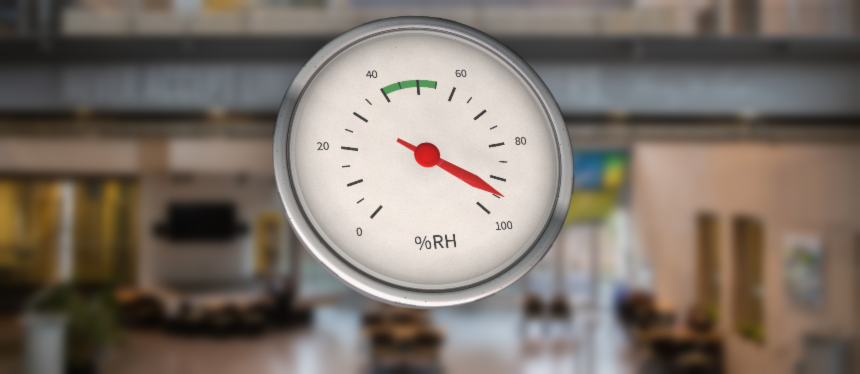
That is value=95 unit=%
